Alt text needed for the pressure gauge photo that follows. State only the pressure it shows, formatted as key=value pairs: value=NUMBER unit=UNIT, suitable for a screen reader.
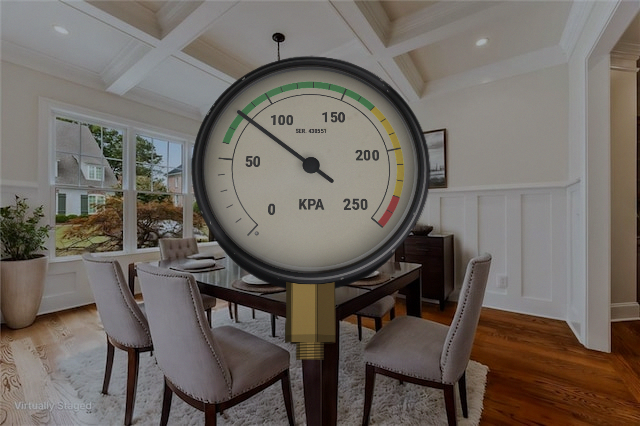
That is value=80 unit=kPa
